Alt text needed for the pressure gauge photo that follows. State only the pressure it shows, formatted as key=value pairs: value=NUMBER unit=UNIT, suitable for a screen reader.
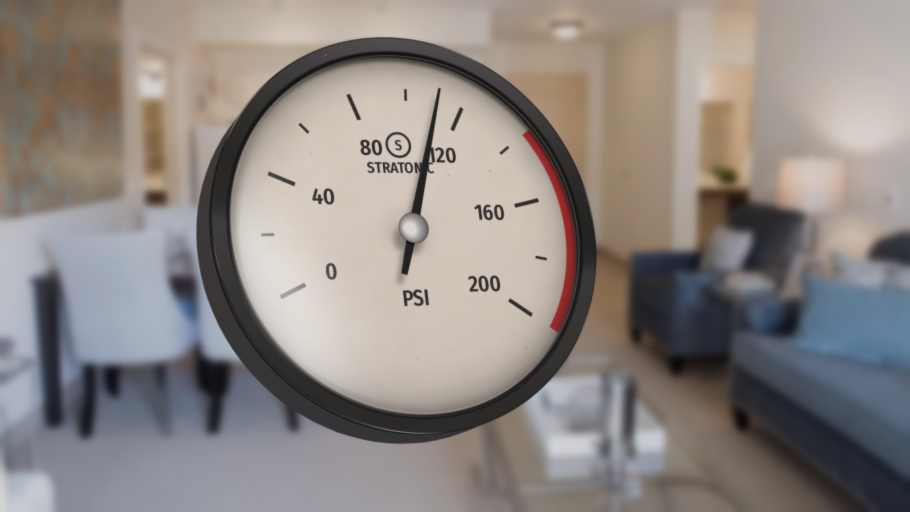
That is value=110 unit=psi
